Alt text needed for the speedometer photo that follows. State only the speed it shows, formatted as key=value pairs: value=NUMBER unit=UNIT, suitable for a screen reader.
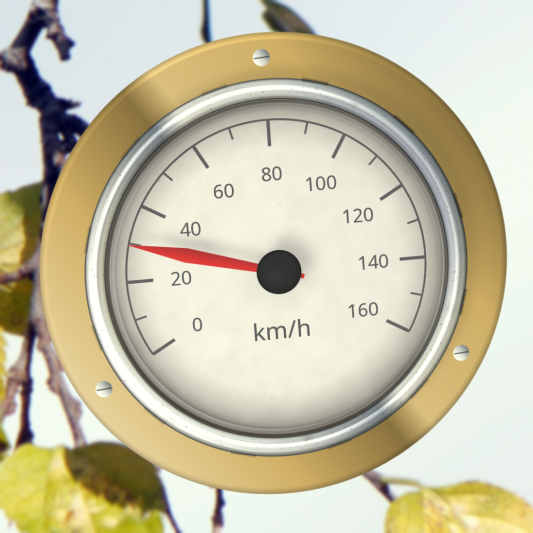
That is value=30 unit=km/h
